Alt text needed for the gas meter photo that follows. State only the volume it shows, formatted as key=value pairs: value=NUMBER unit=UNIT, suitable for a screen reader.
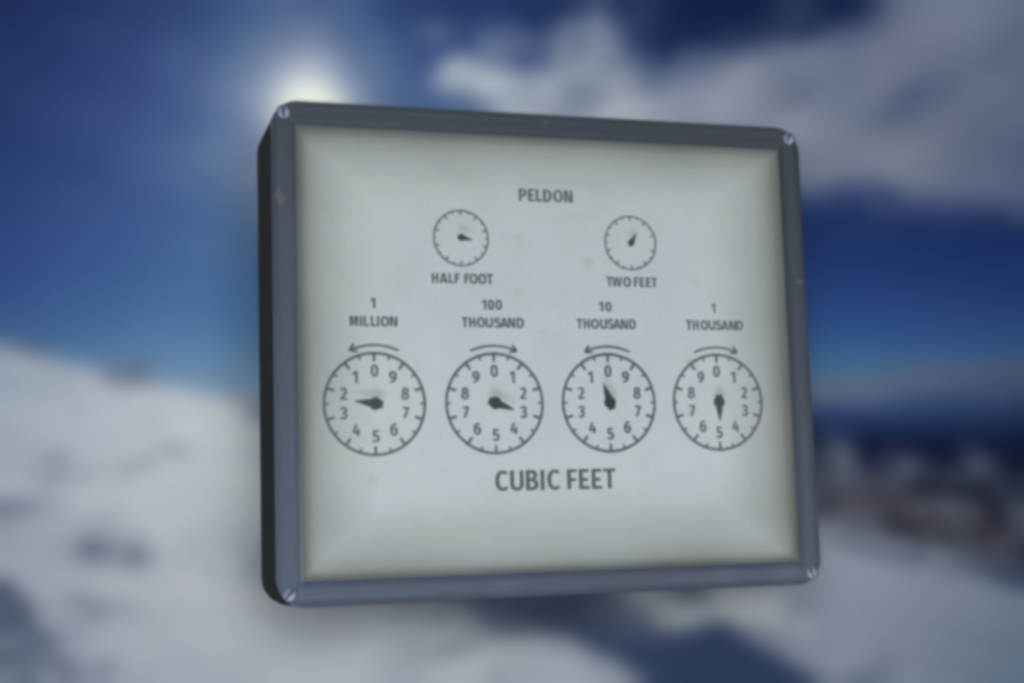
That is value=230500 unit=ft³
